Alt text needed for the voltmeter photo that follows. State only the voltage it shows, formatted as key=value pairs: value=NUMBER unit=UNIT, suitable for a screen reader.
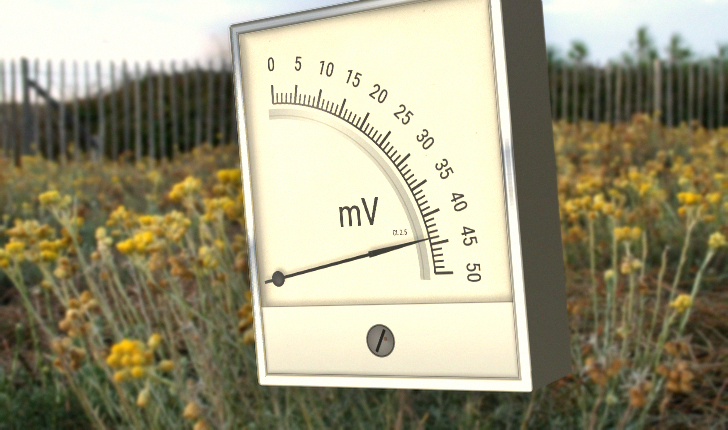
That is value=44 unit=mV
